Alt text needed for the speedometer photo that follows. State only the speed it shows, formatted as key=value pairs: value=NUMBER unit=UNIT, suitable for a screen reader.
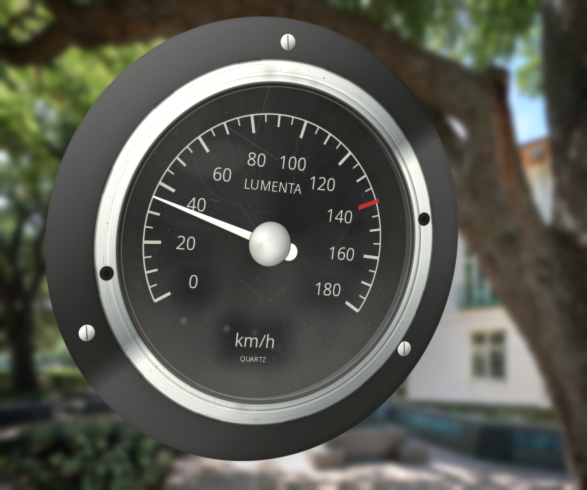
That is value=35 unit=km/h
